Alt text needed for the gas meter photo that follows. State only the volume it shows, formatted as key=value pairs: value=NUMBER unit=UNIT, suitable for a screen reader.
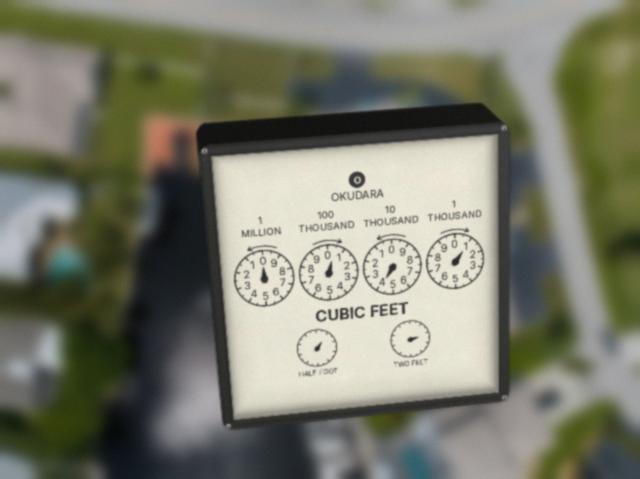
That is value=4100 unit=ft³
